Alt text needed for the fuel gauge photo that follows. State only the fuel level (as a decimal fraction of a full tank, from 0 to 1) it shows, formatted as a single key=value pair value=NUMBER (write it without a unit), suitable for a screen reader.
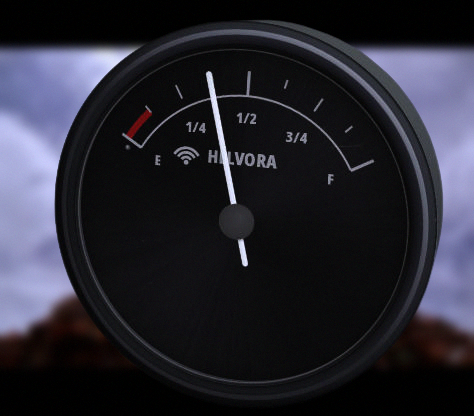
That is value=0.375
